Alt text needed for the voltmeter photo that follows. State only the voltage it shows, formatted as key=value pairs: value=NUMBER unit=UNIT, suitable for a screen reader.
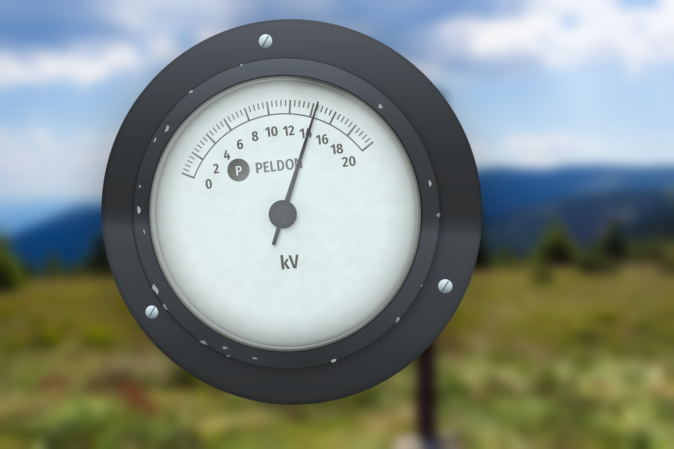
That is value=14.4 unit=kV
